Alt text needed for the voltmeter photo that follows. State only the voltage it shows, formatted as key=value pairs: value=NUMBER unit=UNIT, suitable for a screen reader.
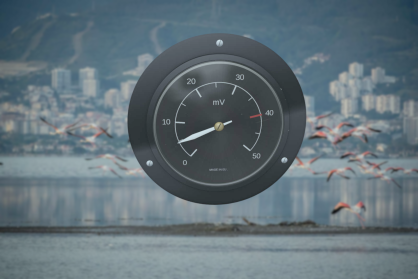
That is value=5 unit=mV
